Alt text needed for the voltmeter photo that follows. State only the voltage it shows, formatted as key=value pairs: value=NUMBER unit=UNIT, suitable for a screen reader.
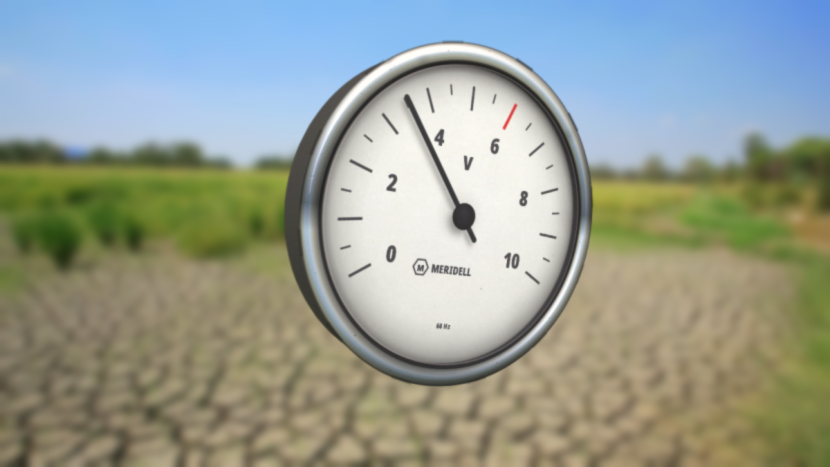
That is value=3.5 unit=V
